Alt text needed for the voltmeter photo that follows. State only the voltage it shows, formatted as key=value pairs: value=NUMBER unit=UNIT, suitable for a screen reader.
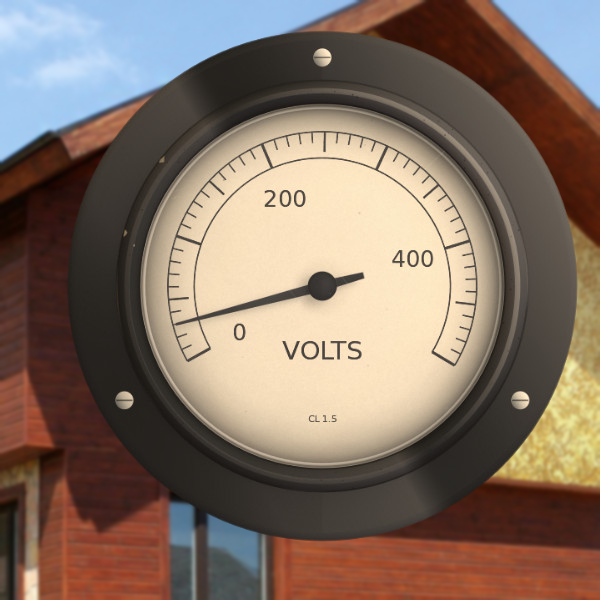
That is value=30 unit=V
